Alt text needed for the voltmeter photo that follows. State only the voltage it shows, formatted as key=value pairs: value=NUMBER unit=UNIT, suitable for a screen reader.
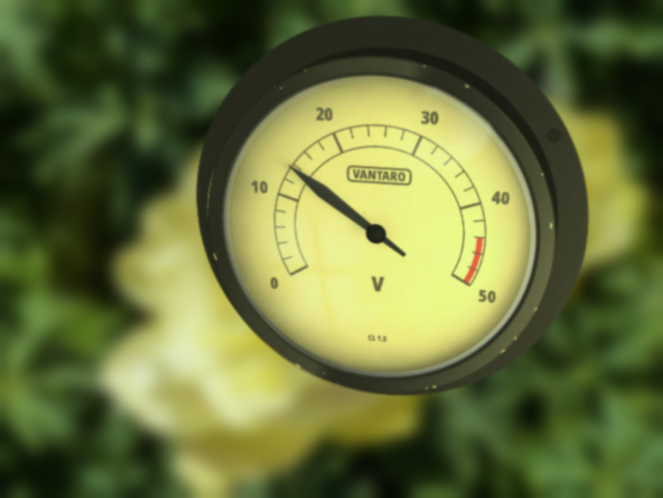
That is value=14 unit=V
